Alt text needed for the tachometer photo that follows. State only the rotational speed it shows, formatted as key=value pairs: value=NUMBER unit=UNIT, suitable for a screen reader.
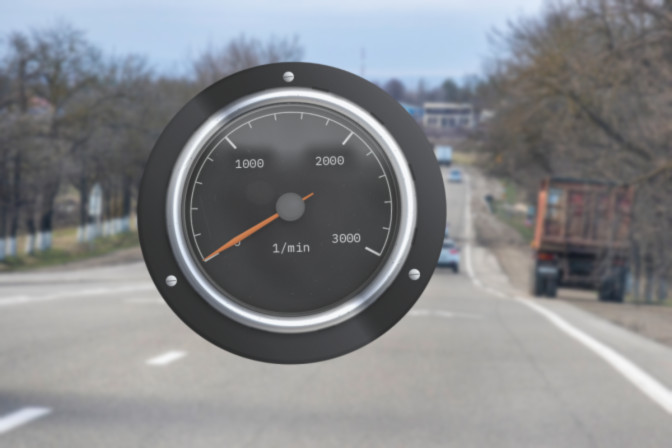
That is value=0 unit=rpm
